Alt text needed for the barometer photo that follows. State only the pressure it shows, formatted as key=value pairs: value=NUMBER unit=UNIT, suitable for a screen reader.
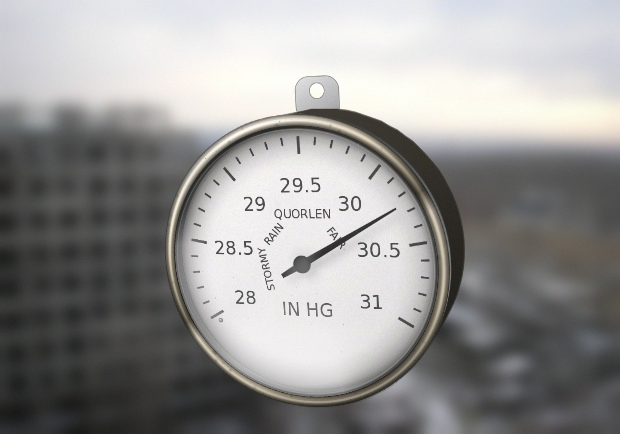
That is value=30.25 unit=inHg
